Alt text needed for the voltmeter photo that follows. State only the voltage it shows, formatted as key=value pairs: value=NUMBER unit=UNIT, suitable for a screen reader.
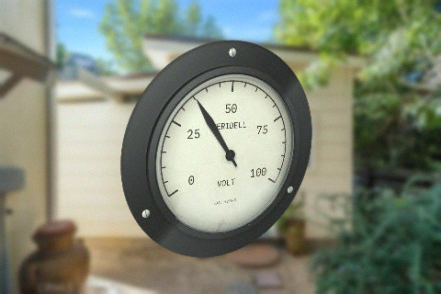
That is value=35 unit=V
